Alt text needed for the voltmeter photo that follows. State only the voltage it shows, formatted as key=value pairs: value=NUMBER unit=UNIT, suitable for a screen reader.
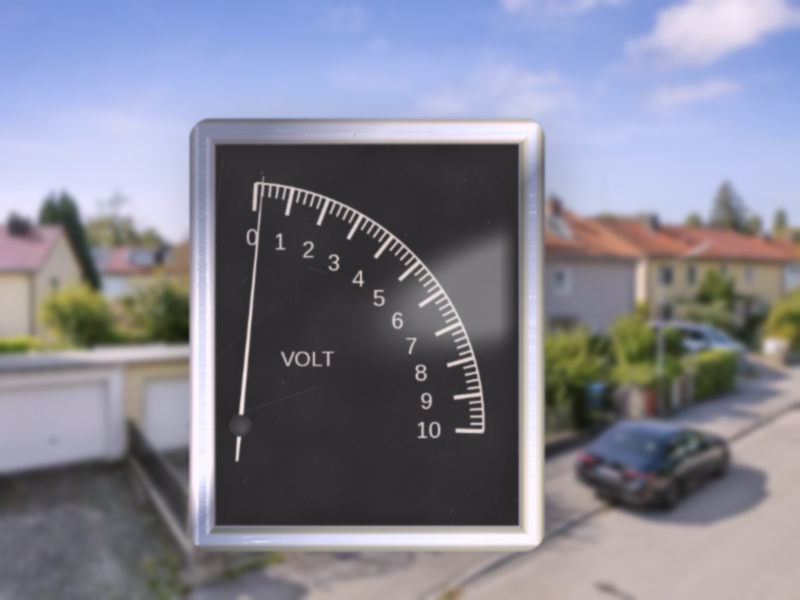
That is value=0.2 unit=V
